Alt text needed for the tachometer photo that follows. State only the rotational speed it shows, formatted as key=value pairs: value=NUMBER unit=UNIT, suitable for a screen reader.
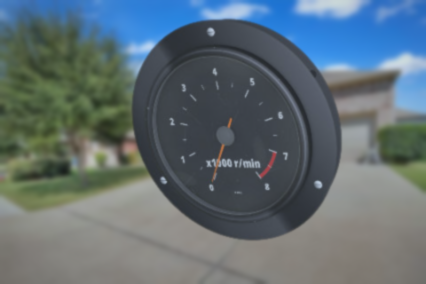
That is value=0 unit=rpm
